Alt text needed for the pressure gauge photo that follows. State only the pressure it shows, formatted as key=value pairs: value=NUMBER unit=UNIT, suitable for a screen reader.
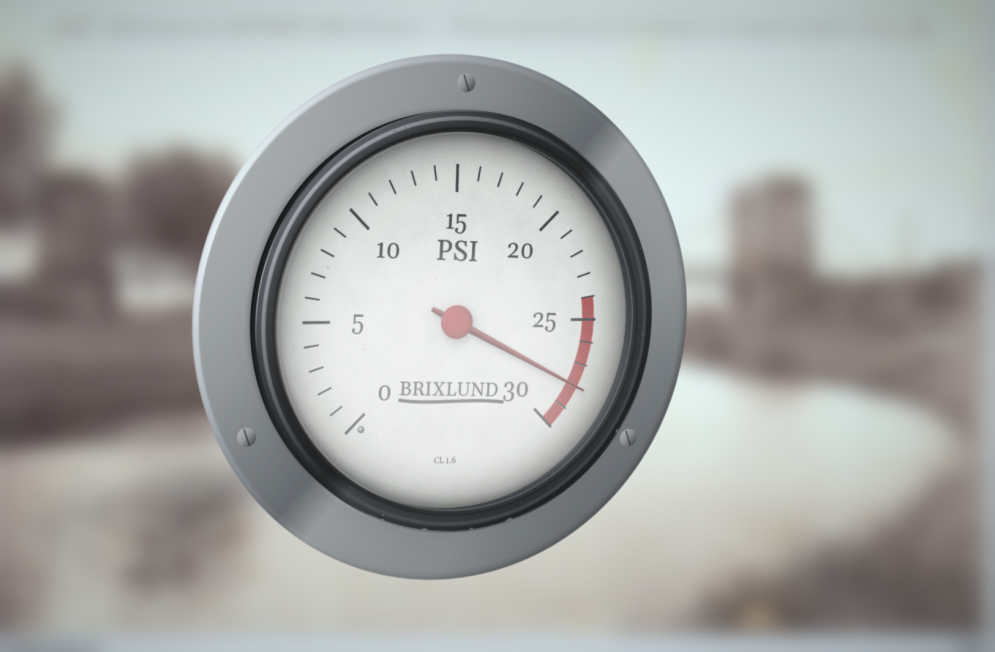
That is value=28 unit=psi
